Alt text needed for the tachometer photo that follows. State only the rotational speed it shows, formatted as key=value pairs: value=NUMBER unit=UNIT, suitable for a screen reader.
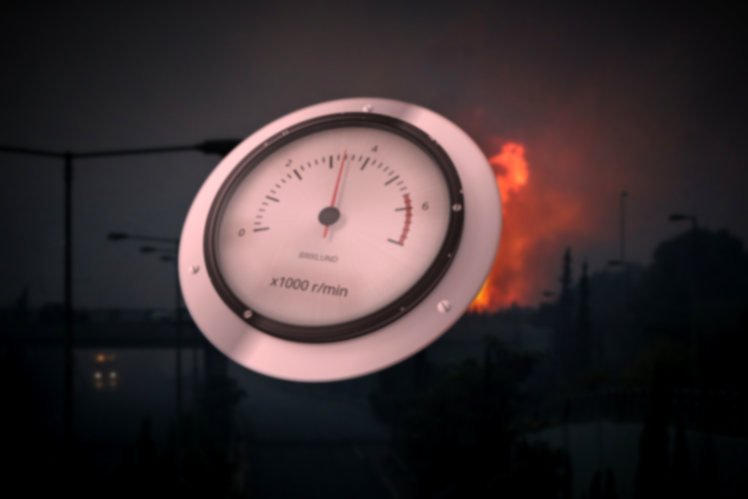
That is value=3400 unit=rpm
